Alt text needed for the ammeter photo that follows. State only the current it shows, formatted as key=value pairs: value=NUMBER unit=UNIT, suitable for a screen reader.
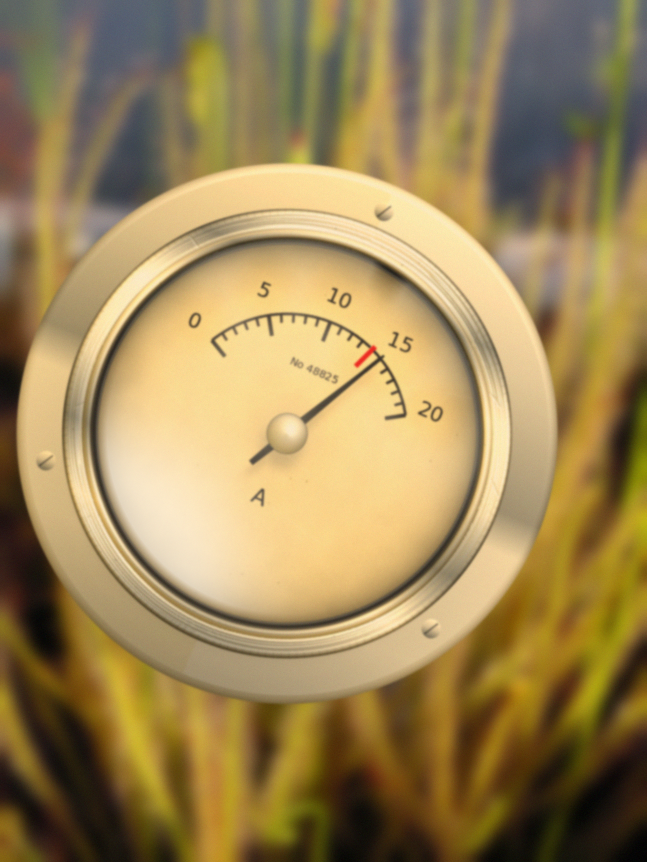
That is value=15 unit=A
